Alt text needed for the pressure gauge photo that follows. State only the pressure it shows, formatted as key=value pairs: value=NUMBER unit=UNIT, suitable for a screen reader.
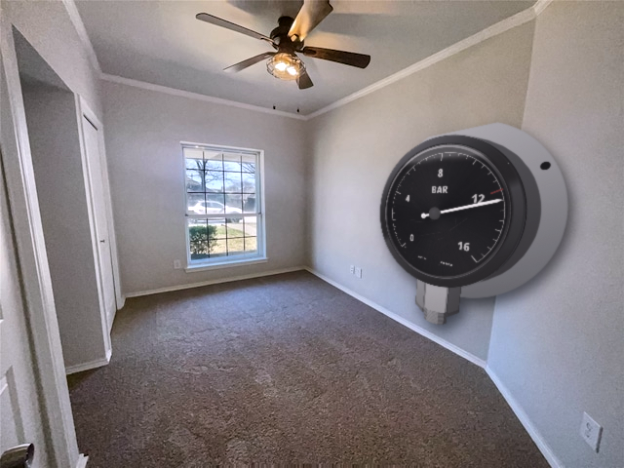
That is value=12.5 unit=bar
